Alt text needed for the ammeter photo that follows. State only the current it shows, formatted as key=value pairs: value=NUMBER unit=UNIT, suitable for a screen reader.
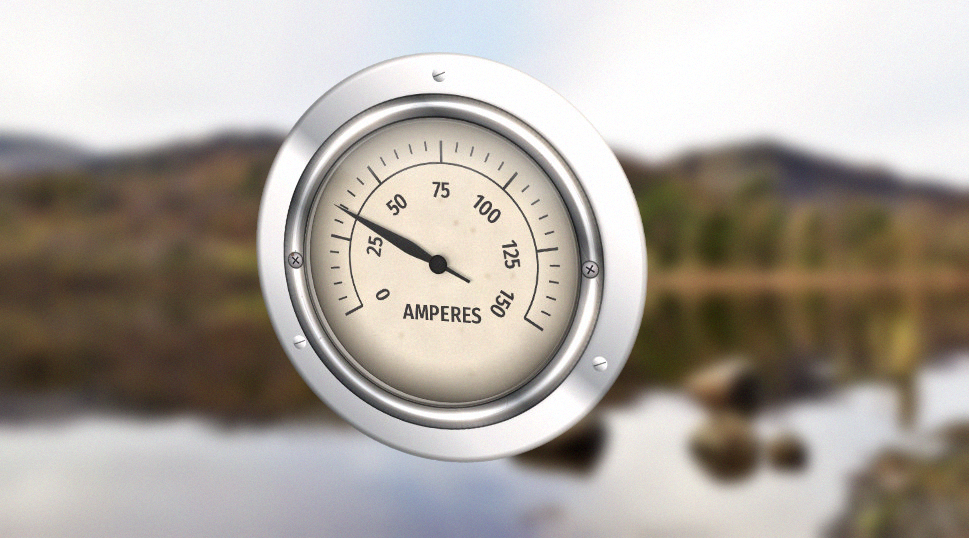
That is value=35 unit=A
